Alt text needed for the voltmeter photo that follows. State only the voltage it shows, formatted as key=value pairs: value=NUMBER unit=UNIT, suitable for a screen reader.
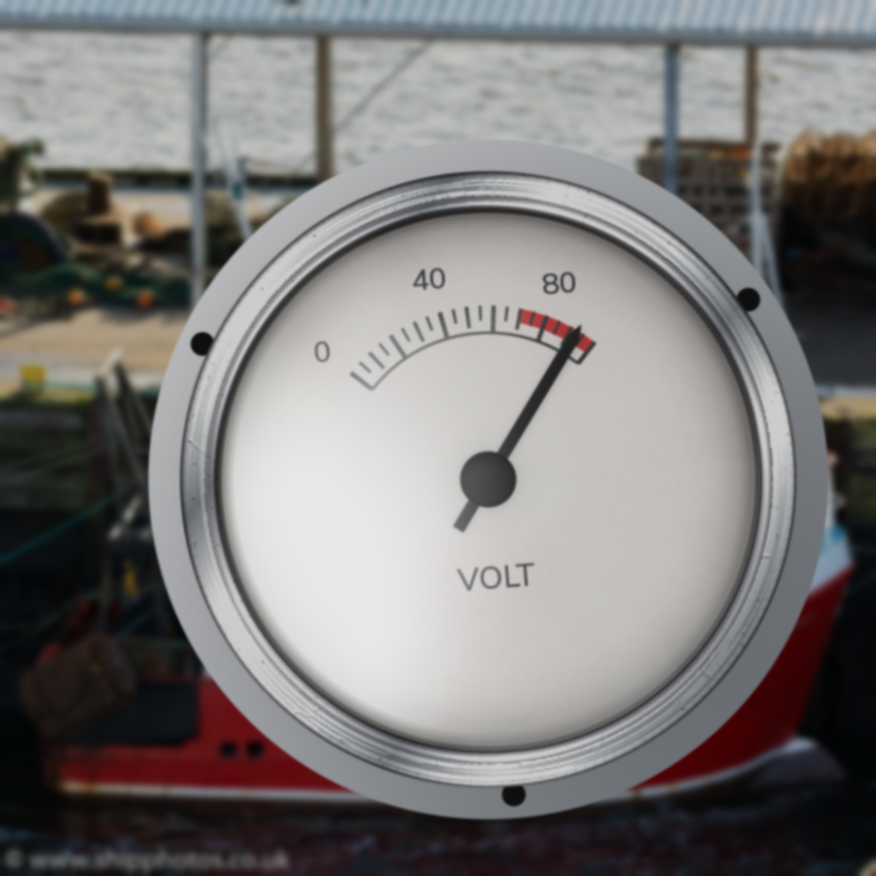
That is value=92.5 unit=V
